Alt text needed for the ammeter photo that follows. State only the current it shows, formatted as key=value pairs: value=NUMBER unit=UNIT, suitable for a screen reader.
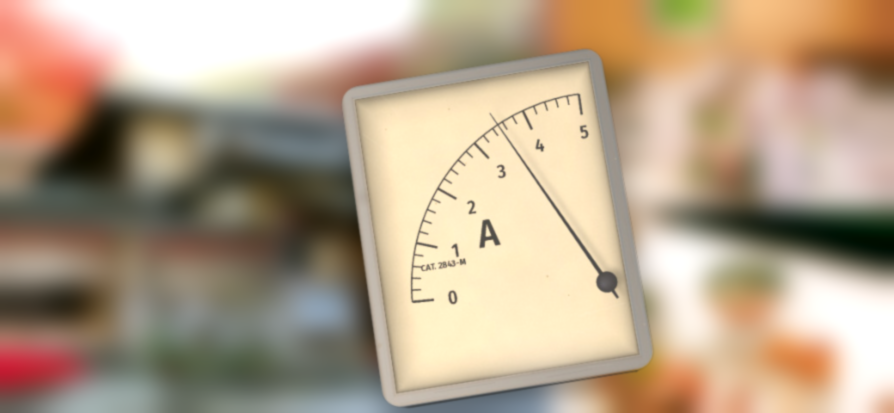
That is value=3.5 unit=A
